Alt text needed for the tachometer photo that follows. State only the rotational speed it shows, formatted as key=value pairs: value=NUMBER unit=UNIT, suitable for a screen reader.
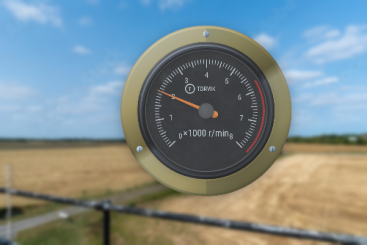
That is value=2000 unit=rpm
